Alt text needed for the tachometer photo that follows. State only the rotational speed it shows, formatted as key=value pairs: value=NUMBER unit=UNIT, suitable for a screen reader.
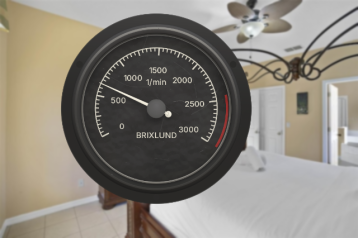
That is value=650 unit=rpm
